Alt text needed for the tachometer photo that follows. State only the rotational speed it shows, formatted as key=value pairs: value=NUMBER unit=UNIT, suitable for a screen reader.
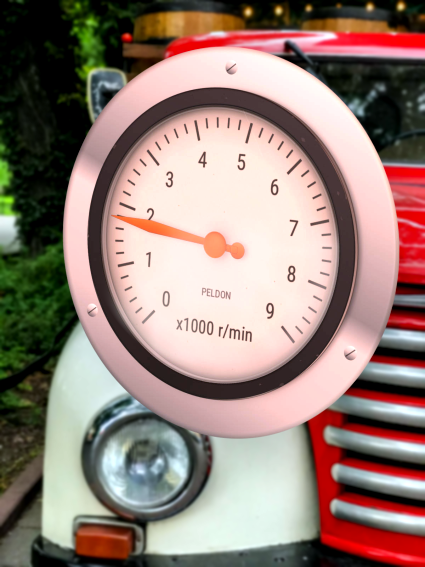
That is value=1800 unit=rpm
